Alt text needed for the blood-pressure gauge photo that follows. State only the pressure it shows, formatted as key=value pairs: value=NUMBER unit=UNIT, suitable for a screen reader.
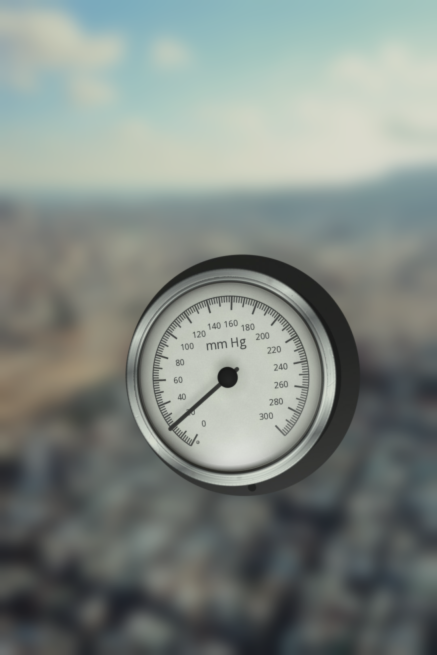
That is value=20 unit=mmHg
